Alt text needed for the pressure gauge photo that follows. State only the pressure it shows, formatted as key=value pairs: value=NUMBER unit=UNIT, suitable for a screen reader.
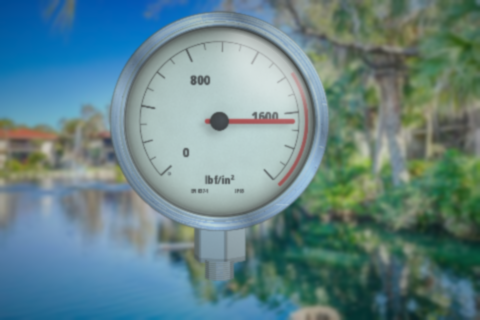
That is value=1650 unit=psi
